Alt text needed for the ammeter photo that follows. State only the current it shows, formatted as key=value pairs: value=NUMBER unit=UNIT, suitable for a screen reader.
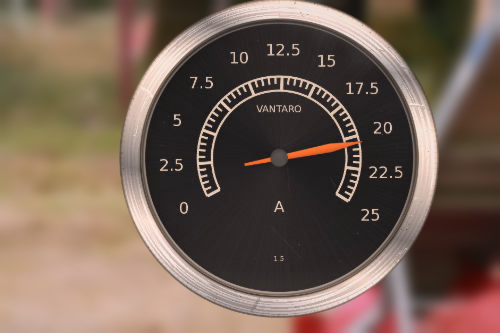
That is value=20.5 unit=A
